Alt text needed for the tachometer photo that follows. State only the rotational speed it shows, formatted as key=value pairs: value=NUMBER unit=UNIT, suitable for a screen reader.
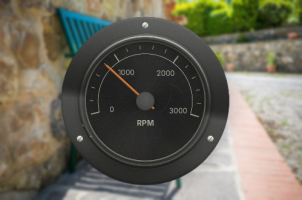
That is value=800 unit=rpm
